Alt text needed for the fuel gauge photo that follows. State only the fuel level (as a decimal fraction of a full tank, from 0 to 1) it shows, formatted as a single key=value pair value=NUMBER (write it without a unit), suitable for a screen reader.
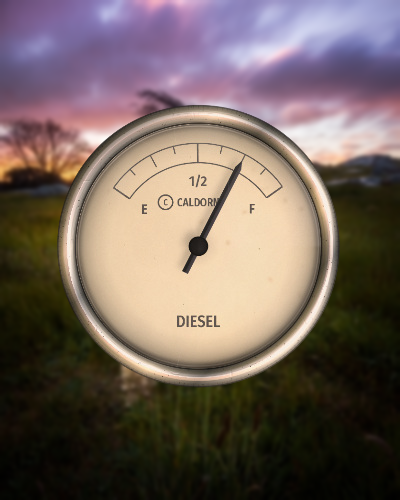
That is value=0.75
